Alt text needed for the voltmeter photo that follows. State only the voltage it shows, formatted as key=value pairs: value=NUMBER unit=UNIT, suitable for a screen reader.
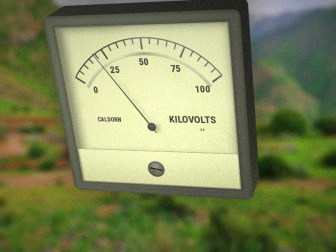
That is value=20 unit=kV
